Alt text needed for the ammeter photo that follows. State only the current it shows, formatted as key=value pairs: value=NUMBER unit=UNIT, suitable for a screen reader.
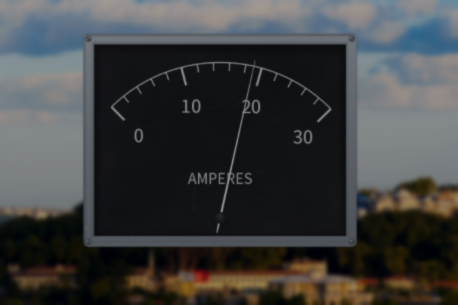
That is value=19 unit=A
